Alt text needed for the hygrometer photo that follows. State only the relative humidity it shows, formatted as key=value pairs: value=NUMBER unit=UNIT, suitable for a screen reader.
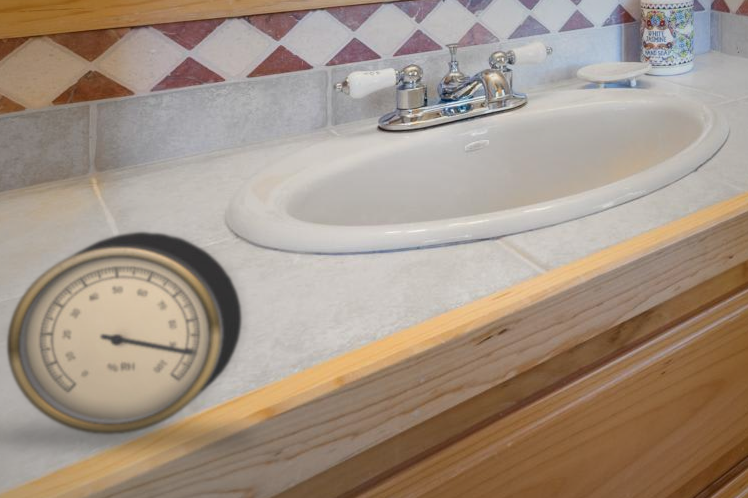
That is value=90 unit=%
